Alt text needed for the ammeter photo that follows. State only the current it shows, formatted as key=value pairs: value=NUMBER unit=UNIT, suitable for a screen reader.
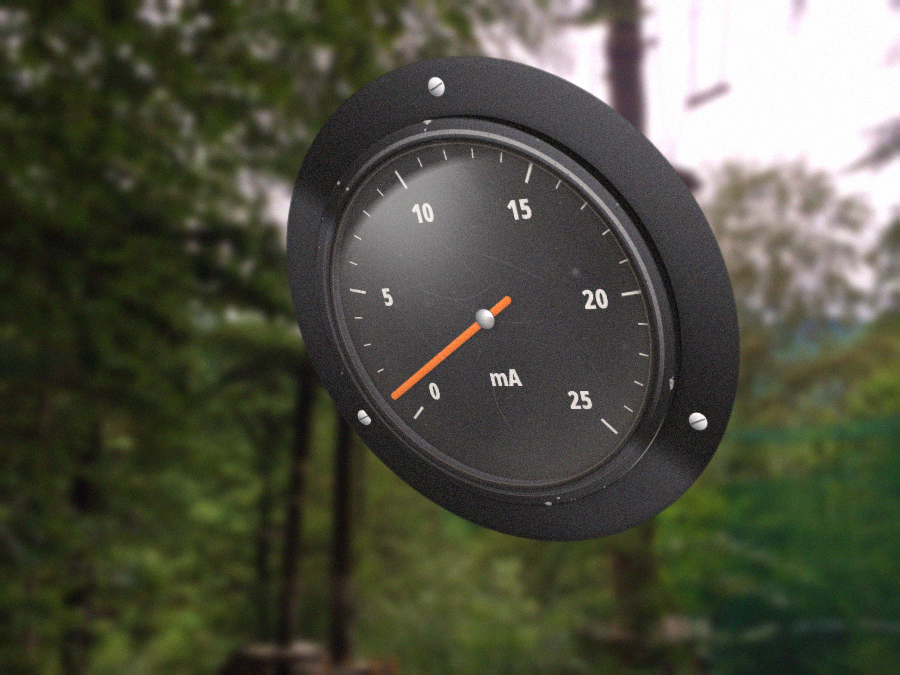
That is value=1 unit=mA
